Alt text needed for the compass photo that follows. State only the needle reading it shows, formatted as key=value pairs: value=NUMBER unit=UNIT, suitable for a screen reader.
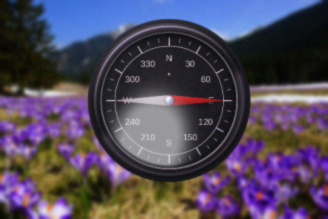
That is value=90 unit=°
